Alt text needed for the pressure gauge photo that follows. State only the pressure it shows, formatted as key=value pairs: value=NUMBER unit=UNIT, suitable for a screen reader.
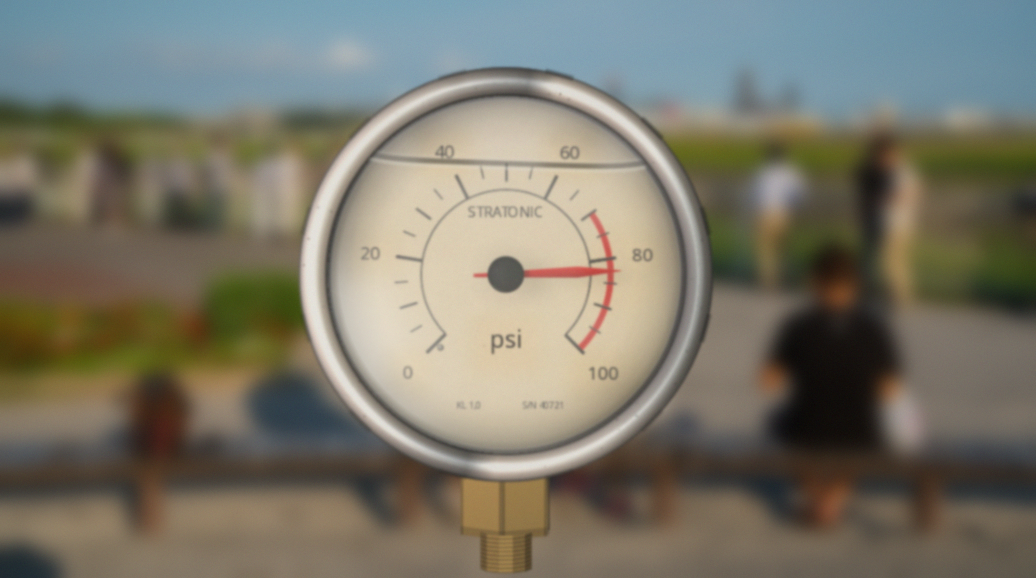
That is value=82.5 unit=psi
